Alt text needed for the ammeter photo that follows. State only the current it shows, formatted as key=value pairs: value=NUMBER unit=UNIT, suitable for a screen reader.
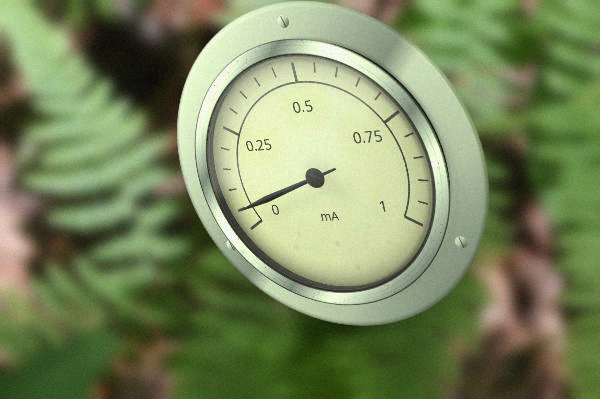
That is value=0.05 unit=mA
